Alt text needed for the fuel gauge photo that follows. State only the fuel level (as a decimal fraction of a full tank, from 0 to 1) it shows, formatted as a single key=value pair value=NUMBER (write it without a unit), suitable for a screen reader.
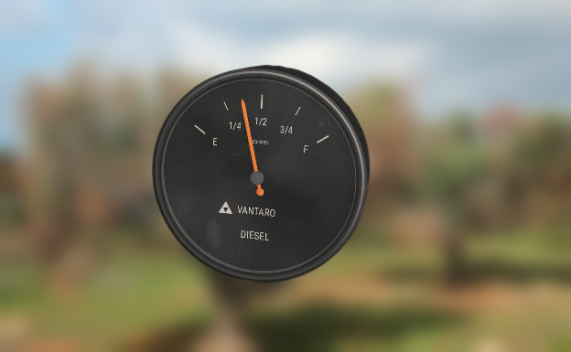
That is value=0.375
